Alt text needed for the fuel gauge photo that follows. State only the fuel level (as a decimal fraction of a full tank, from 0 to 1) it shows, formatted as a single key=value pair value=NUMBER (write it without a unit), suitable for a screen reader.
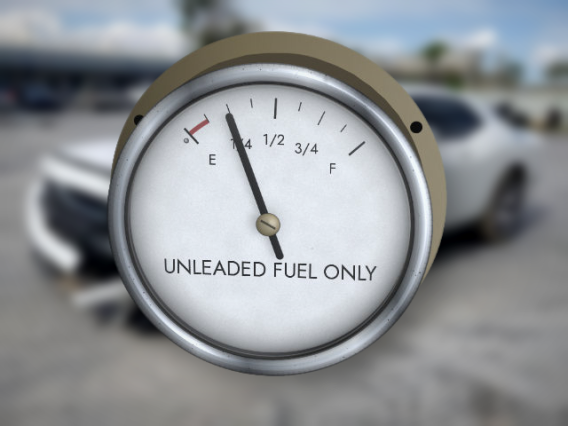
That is value=0.25
